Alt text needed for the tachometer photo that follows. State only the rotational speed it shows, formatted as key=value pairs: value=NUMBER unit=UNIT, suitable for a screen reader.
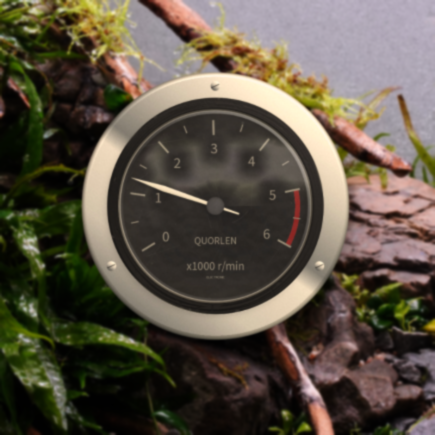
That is value=1250 unit=rpm
